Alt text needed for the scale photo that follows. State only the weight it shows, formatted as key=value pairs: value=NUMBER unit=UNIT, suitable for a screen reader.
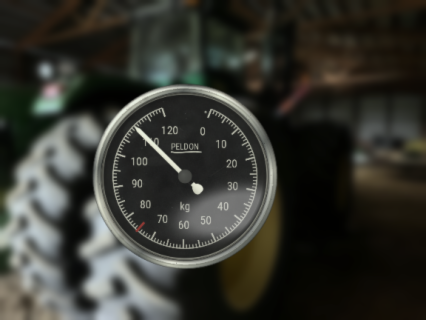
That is value=110 unit=kg
